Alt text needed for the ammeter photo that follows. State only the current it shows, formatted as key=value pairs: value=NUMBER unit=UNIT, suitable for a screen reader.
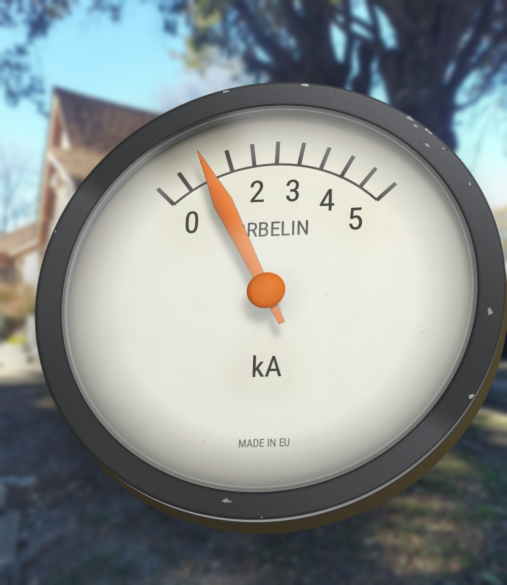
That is value=1 unit=kA
